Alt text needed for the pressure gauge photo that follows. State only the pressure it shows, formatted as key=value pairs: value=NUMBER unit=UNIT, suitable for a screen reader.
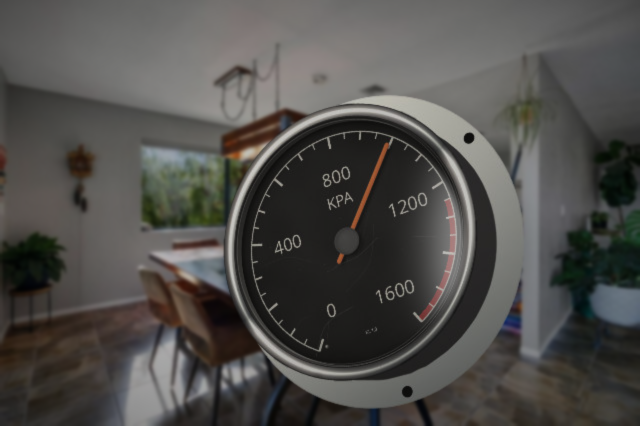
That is value=1000 unit=kPa
